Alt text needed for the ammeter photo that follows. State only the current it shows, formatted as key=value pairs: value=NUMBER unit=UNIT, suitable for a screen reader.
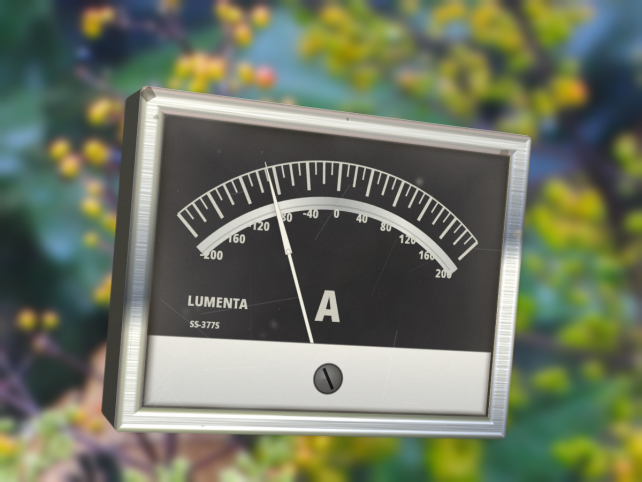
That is value=-90 unit=A
